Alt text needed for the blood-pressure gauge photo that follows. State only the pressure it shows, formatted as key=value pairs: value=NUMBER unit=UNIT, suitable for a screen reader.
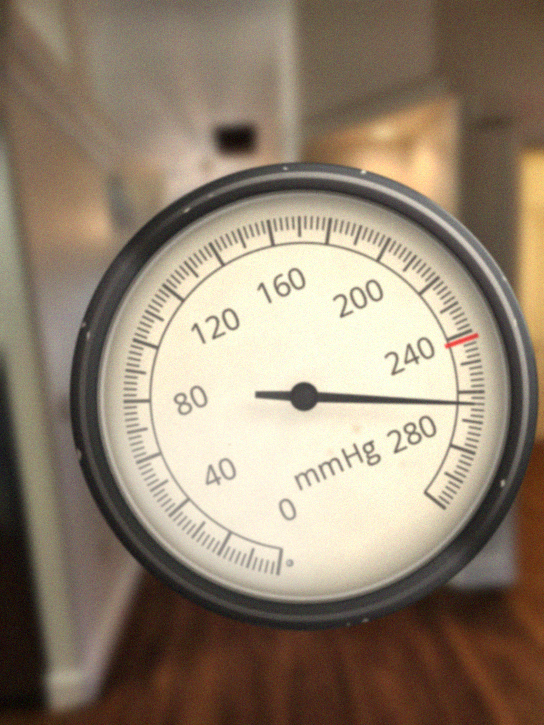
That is value=264 unit=mmHg
